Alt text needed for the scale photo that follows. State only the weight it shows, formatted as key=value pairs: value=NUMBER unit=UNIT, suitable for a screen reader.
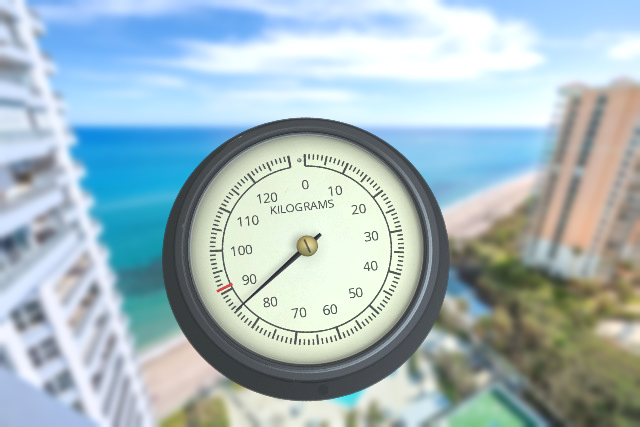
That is value=85 unit=kg
